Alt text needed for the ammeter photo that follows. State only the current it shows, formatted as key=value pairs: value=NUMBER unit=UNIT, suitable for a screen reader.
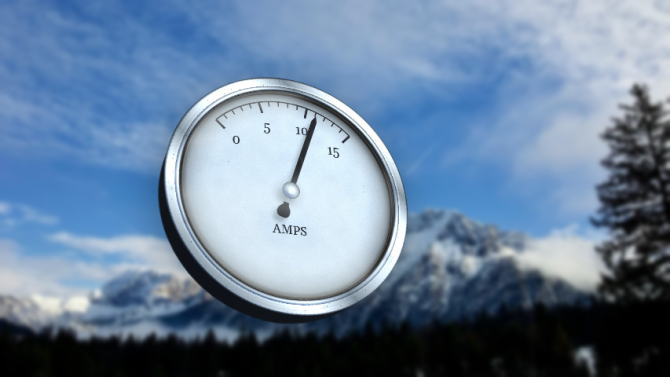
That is value=11 unit=A
